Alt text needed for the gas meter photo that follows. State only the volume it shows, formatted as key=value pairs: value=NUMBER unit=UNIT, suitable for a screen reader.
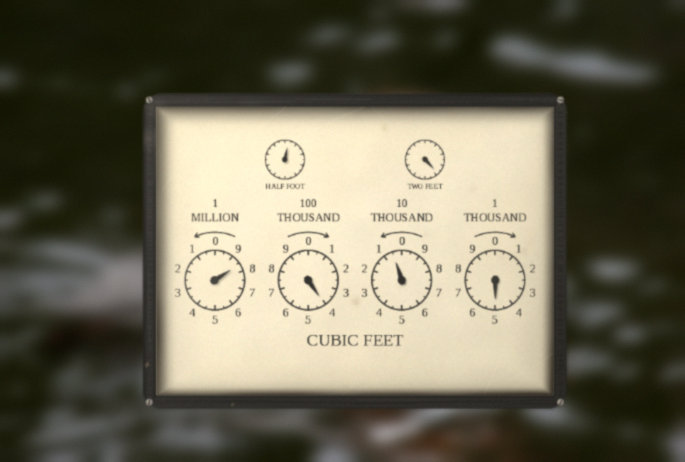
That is value=840500 unit=ft³
